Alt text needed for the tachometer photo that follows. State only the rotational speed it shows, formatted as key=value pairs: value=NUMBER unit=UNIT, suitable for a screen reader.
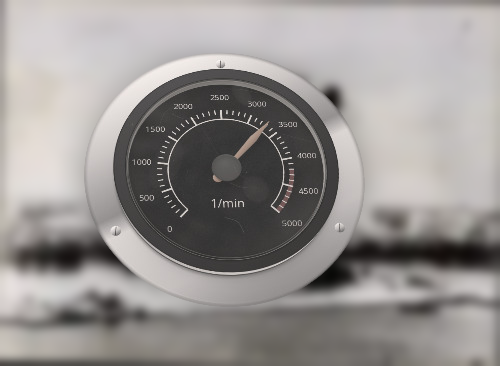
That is value=3300 unit=rpm
